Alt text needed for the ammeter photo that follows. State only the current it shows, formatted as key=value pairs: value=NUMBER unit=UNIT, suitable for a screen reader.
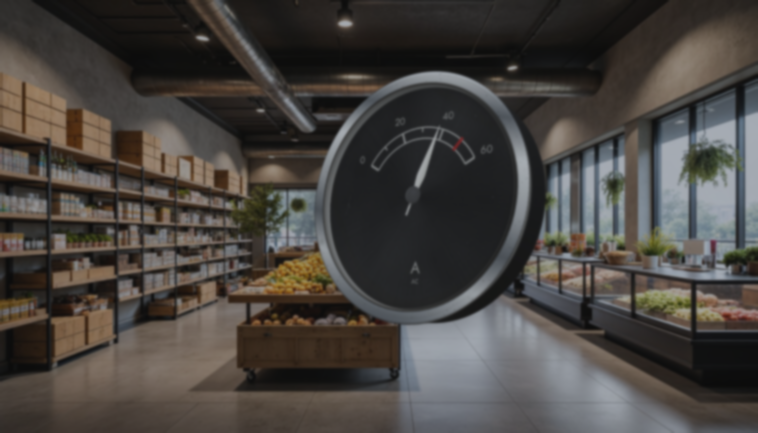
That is value=40 unit=A
